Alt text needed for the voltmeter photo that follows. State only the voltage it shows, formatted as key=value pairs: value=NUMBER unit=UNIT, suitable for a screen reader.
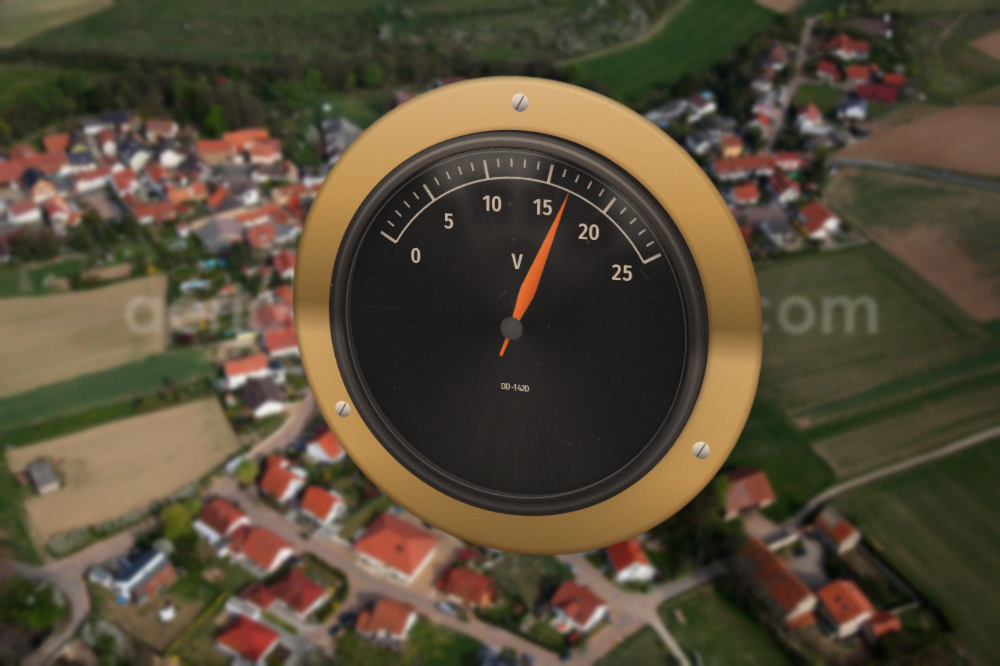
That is value=17 unit=V
